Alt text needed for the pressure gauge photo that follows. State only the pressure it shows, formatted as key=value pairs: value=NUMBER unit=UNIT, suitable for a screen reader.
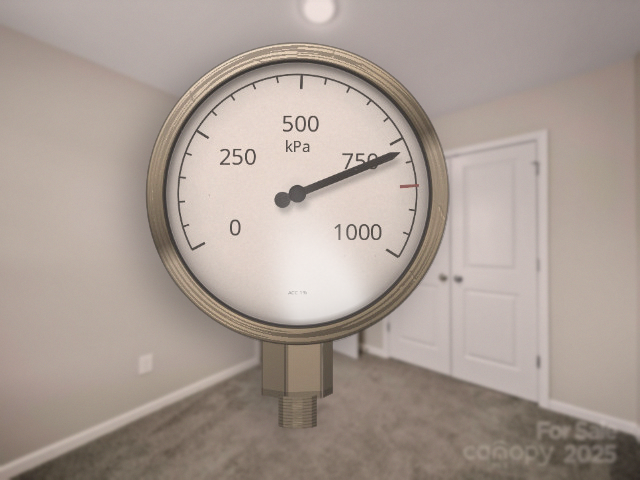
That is value=775 unit=kPa
